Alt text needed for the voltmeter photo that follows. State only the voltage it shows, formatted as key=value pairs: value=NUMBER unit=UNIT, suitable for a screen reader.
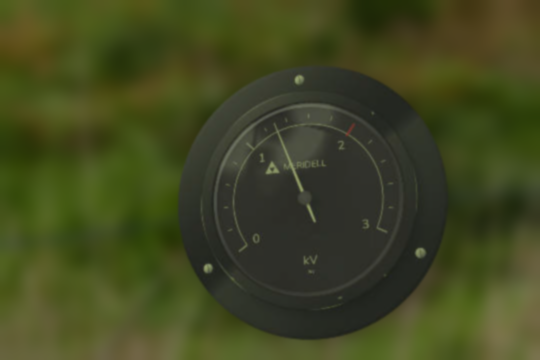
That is value=1.3 unit=kV
